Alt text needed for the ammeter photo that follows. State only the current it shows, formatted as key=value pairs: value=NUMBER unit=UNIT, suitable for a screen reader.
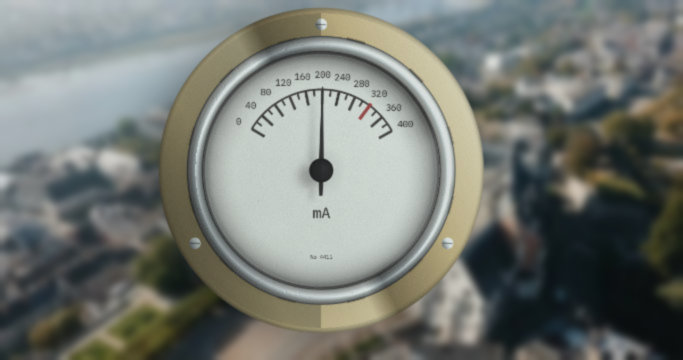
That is value=200 unit=mA
